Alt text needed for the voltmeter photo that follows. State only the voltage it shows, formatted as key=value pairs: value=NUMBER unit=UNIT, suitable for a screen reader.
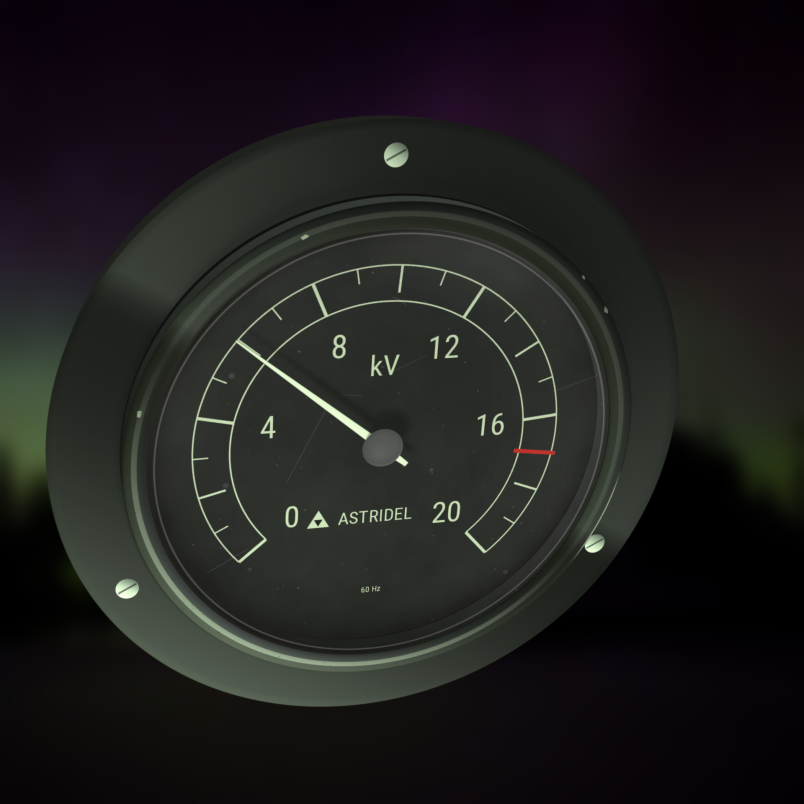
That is value=6 unit=kV
